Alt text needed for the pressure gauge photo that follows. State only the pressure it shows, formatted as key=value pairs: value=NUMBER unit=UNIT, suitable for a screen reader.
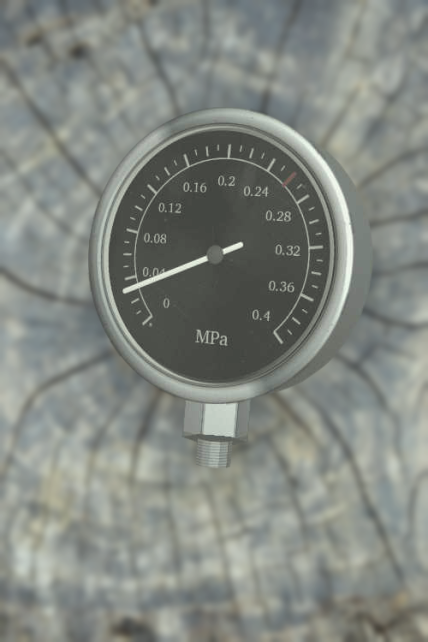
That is value=0.03 unit=MPa
